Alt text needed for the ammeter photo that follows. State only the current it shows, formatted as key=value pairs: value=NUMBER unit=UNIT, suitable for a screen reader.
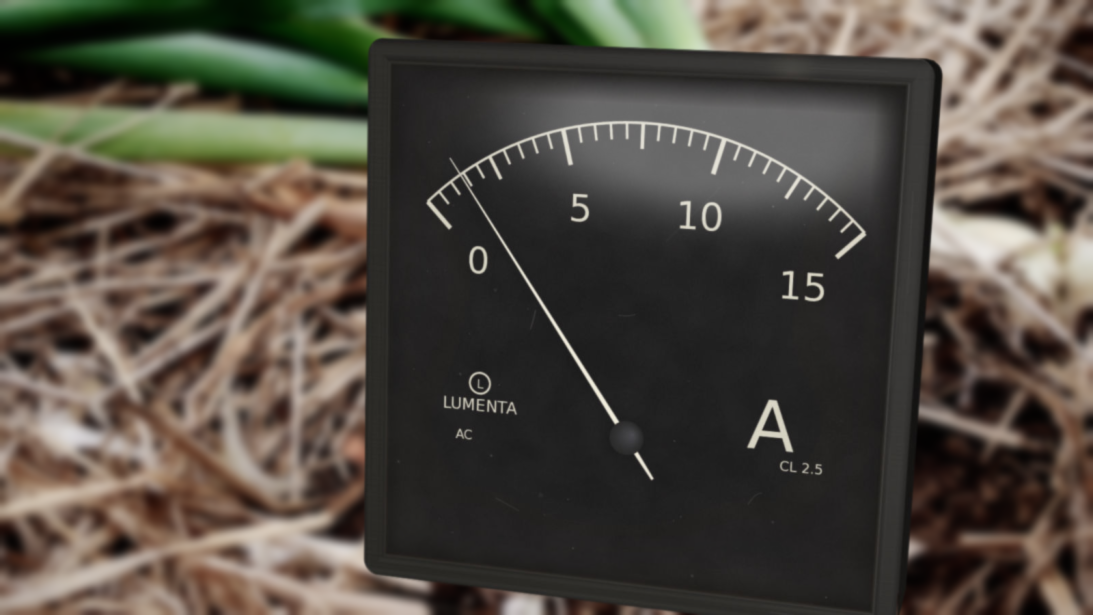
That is value=1.5 unit=A
